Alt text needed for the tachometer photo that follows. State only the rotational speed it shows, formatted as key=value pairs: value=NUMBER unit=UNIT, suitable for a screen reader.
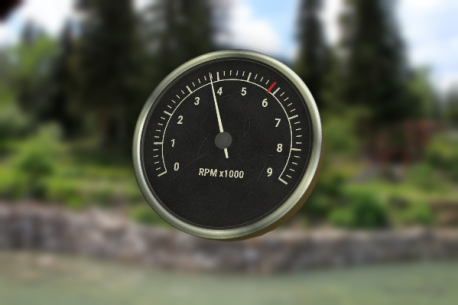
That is value=3800 unit=rpm
